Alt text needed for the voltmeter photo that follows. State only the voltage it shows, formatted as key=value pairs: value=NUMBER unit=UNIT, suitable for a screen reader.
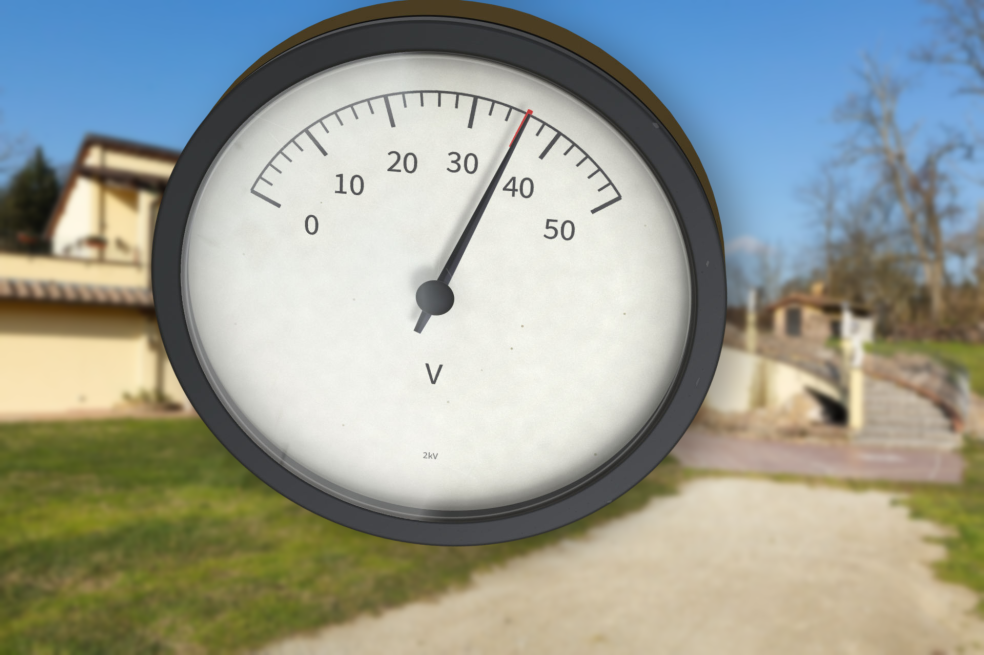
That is value=36 unit=V
